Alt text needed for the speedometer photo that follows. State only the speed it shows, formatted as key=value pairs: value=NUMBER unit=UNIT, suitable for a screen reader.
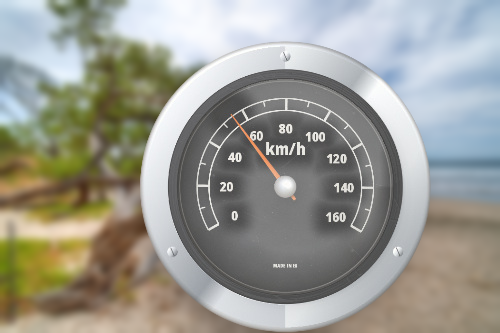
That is value=55 unit=km/h
